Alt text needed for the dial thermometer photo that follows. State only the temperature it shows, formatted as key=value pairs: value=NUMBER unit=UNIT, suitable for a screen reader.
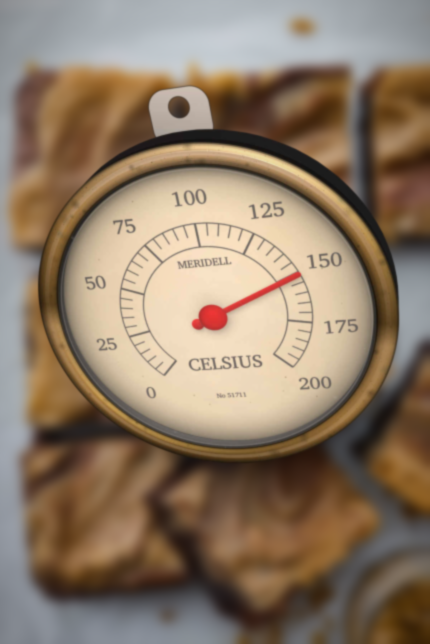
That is value=150 unit=°C
